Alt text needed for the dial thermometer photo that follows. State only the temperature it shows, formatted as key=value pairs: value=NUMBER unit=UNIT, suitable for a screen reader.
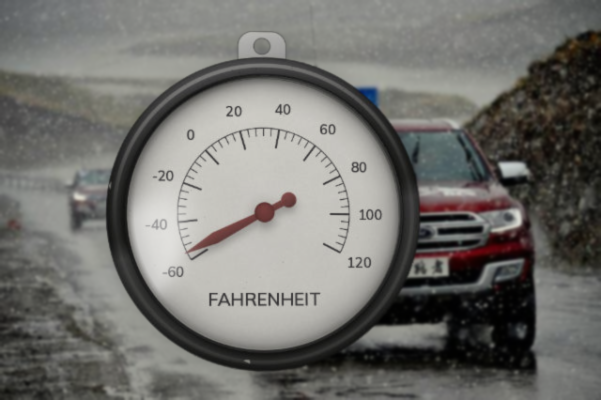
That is value=-56 unit=°F
